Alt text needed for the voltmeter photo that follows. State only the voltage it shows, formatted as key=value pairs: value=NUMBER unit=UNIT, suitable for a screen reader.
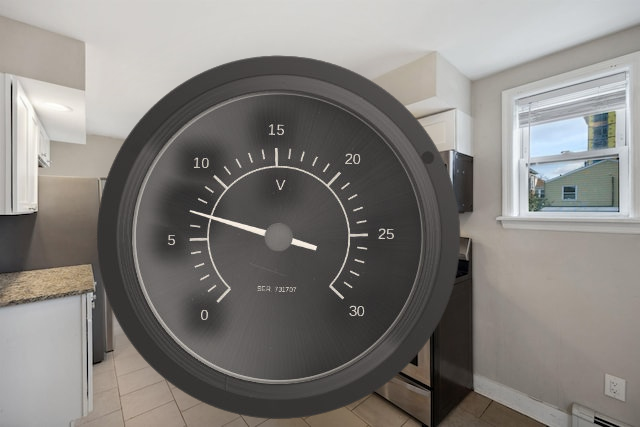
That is value=7 unit=V
